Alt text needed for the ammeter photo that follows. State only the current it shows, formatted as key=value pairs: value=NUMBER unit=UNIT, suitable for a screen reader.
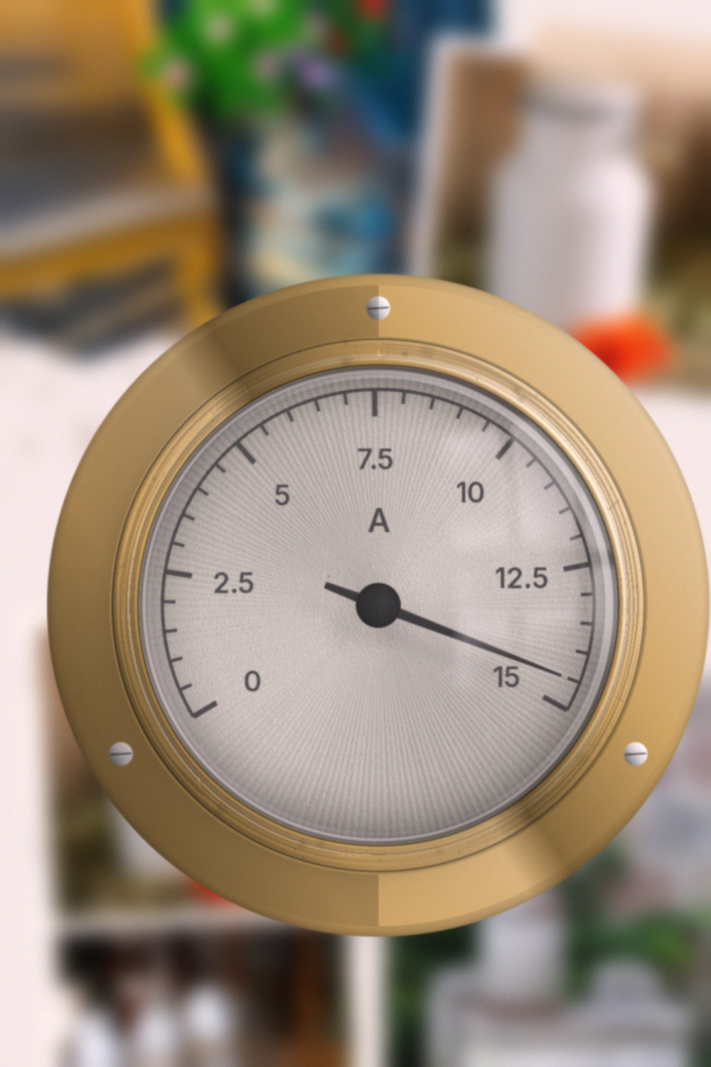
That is value=14.5 unit=A
